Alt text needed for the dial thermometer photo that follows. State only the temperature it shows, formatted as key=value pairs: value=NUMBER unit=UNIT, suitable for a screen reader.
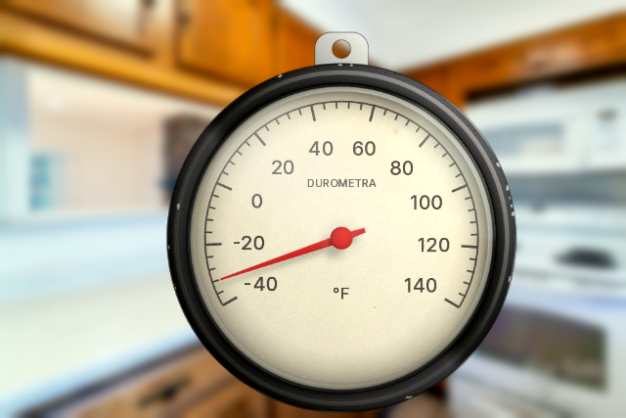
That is value=-32 unit=°F
